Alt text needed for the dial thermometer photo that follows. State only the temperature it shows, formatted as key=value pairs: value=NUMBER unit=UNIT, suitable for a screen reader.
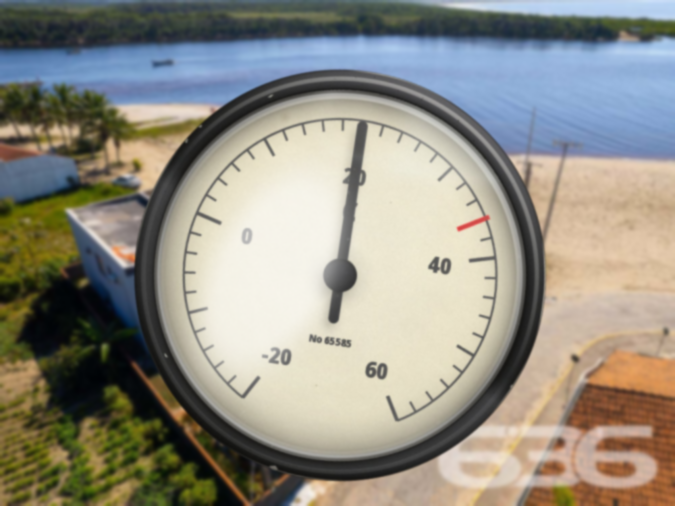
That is value=20 unit=°C
